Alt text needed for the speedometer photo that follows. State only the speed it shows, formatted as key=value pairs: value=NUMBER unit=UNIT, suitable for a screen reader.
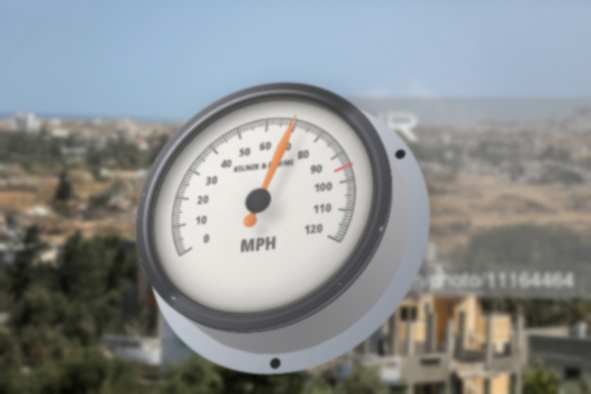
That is value=70 unit=mph
